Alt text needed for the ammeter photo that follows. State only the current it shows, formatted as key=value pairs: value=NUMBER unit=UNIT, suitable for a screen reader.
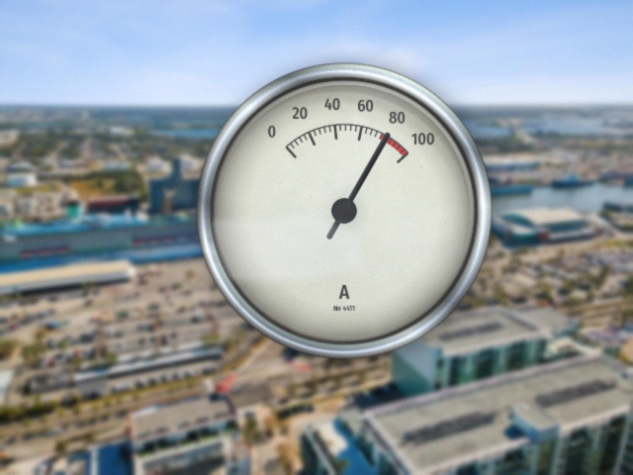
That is value=80 unit=A
